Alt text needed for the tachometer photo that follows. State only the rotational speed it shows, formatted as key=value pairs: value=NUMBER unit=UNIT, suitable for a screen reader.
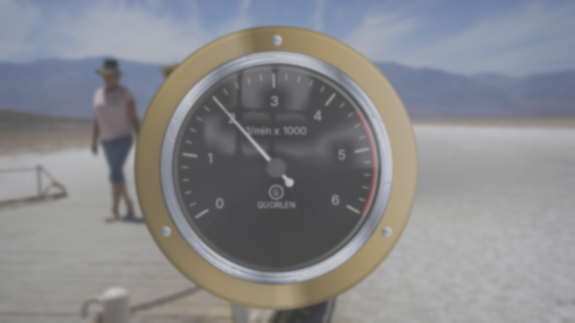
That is value=2000 unit=rpm
